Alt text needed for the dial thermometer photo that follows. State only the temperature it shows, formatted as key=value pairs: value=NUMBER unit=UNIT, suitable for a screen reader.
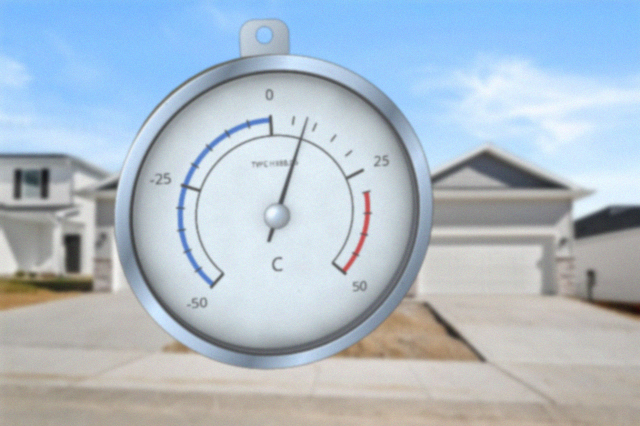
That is value=7.5 unit=°C
